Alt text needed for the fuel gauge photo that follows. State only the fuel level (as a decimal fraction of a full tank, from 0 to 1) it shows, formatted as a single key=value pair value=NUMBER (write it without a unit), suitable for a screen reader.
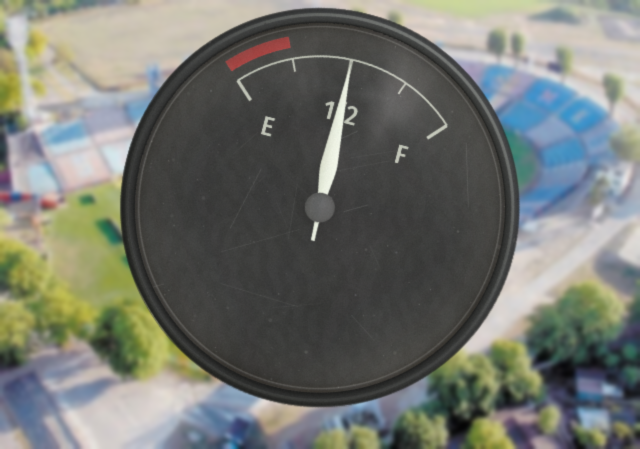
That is value=0.5
